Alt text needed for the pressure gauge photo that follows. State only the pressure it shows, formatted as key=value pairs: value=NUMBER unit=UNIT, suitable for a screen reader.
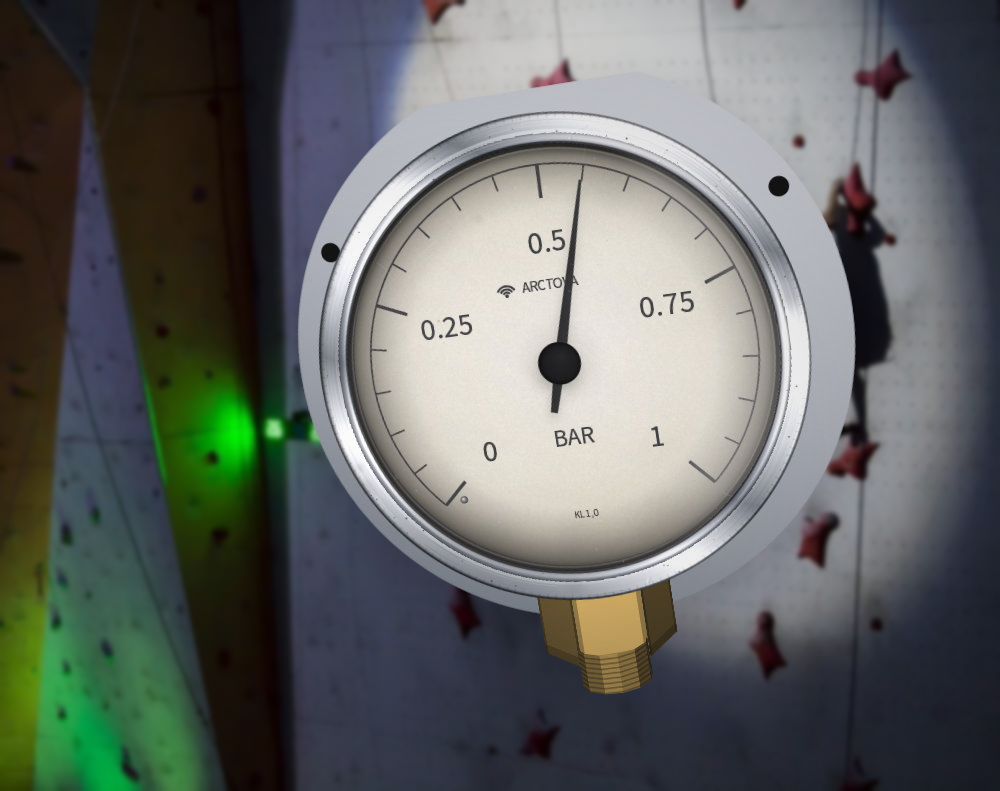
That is value=0.55 unit=bar
